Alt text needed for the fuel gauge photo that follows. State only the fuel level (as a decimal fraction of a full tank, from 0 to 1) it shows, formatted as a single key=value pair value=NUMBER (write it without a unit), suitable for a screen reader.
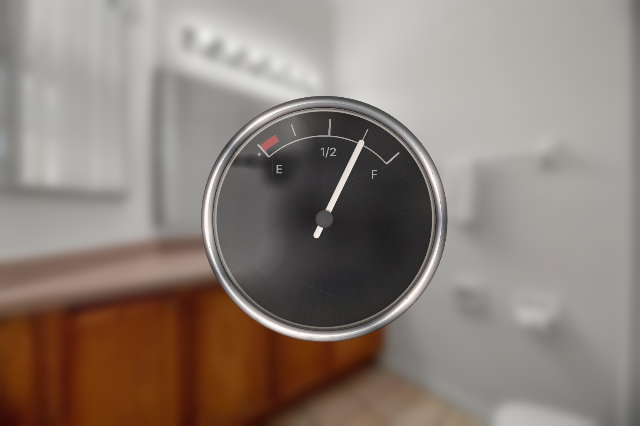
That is value=0.75
